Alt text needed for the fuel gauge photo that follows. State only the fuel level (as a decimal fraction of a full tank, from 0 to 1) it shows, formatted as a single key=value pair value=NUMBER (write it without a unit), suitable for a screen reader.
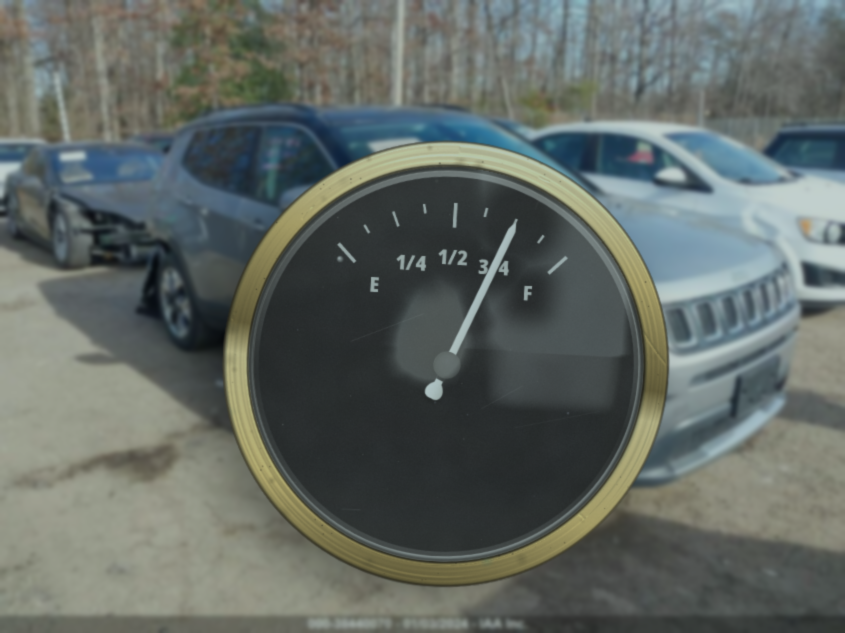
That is value=0.75
